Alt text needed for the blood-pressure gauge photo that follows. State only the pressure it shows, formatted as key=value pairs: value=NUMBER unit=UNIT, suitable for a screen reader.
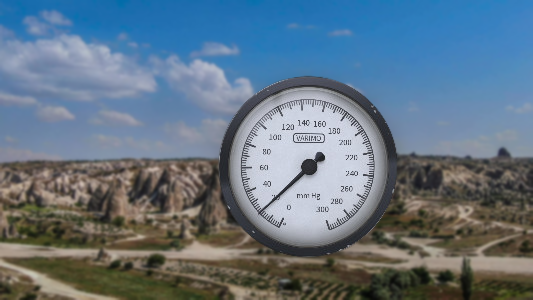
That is value=20 unit=mmHg
